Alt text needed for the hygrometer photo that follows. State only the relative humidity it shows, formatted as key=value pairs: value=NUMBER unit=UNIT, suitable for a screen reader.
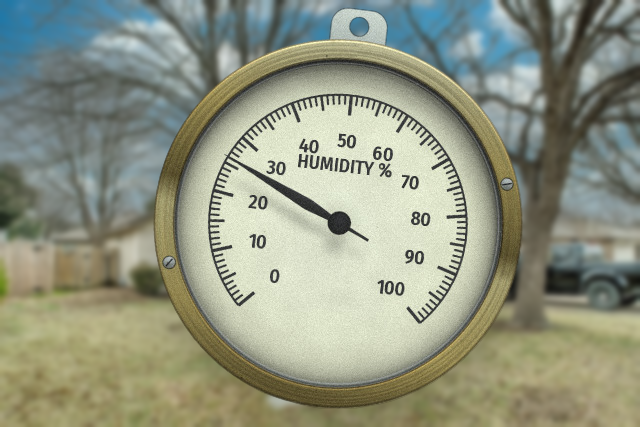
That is value=26 unit=%
